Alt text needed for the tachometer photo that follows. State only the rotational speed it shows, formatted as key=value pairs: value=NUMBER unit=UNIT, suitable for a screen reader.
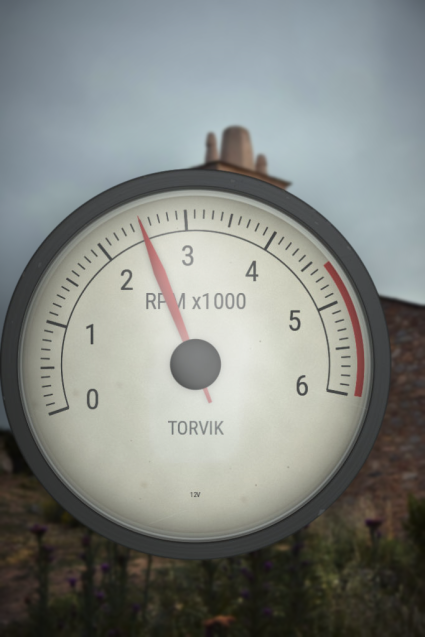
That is value=2500 unit=rpm
